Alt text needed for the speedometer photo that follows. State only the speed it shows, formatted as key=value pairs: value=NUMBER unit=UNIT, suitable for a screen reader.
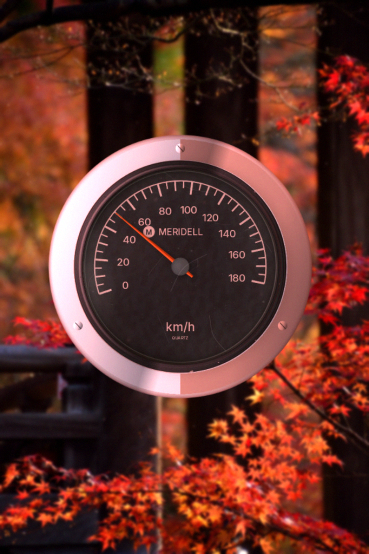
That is value=50 unit=km/h
